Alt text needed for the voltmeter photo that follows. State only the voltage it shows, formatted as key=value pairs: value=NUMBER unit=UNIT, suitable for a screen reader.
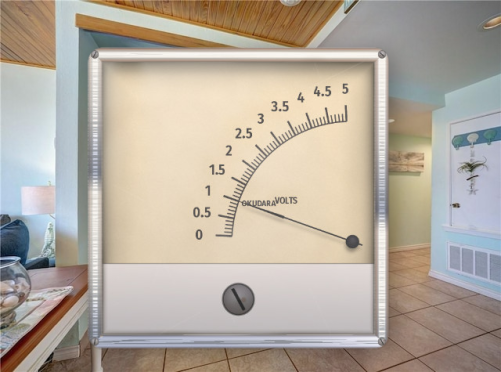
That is value=1 unit=V
